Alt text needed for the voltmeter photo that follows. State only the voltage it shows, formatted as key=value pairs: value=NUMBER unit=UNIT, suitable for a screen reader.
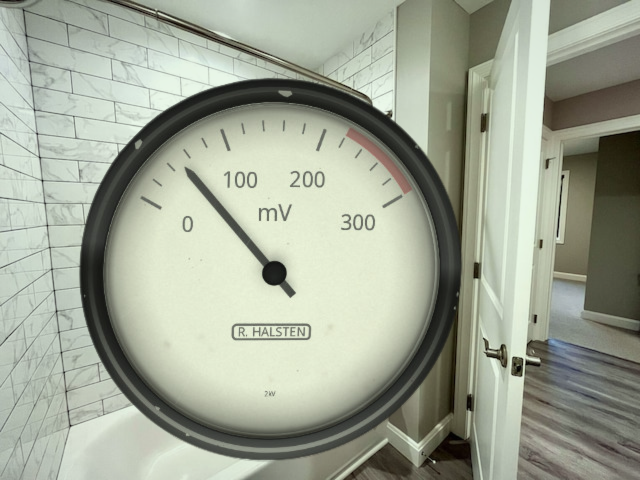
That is value=50 unit=mV
